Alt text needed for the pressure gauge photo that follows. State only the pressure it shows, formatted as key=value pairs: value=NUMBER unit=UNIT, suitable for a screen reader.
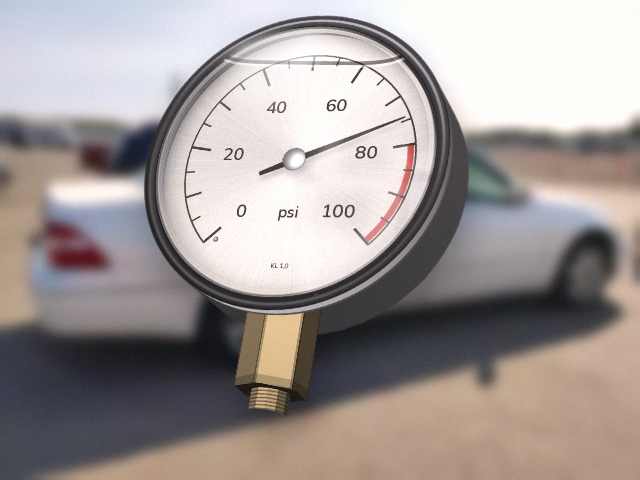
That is value=75 unit=psi
